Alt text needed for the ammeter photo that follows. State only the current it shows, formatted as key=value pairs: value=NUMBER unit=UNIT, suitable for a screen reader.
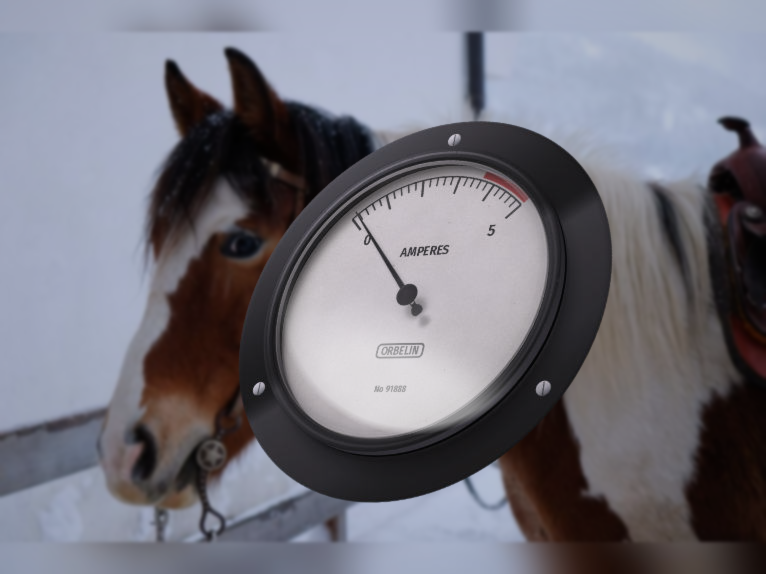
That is value=0.2 unit=A
